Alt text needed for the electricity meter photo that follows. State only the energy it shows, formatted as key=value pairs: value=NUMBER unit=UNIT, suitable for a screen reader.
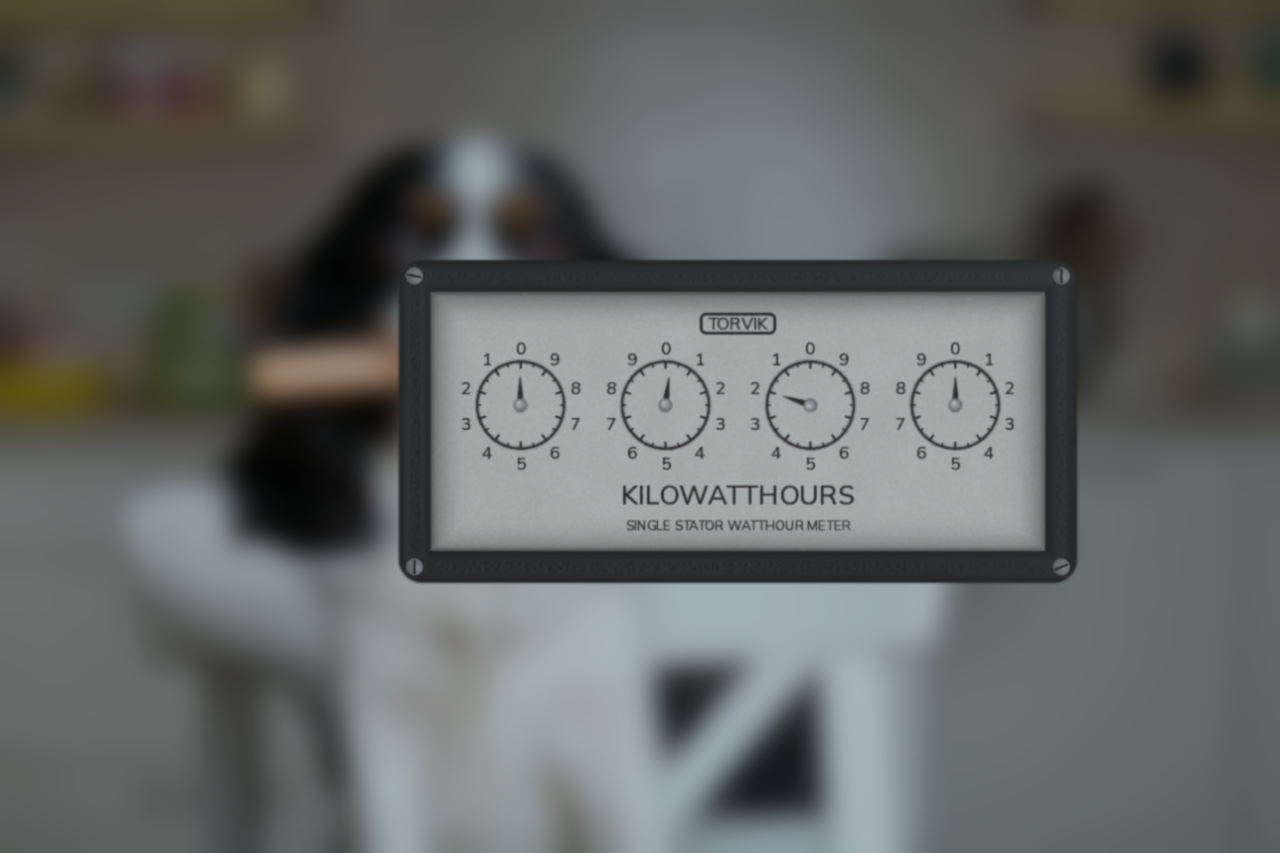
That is value=20 unit=kWh
